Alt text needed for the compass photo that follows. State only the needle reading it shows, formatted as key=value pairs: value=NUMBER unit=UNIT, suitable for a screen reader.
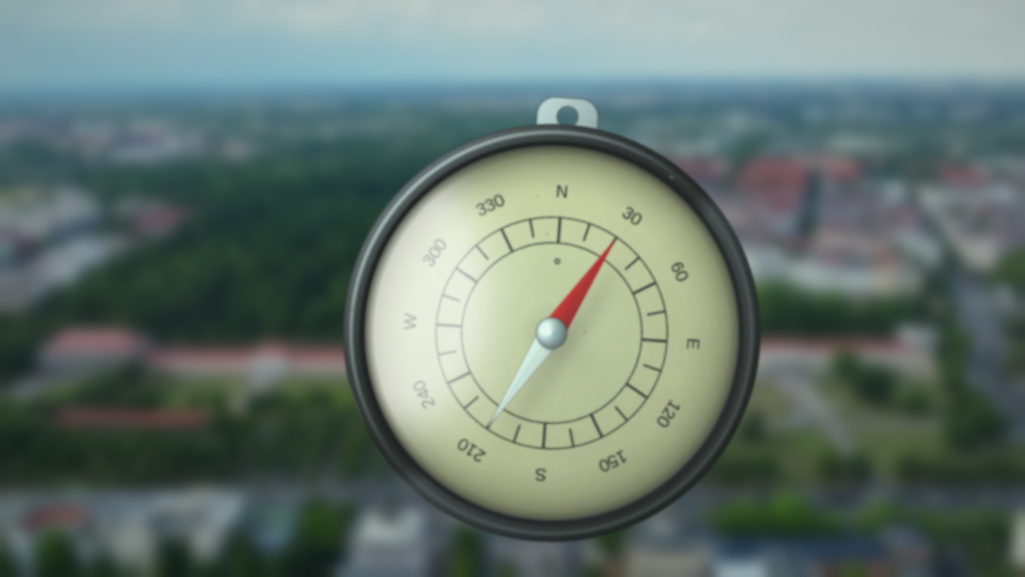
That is value=30 unit=°
